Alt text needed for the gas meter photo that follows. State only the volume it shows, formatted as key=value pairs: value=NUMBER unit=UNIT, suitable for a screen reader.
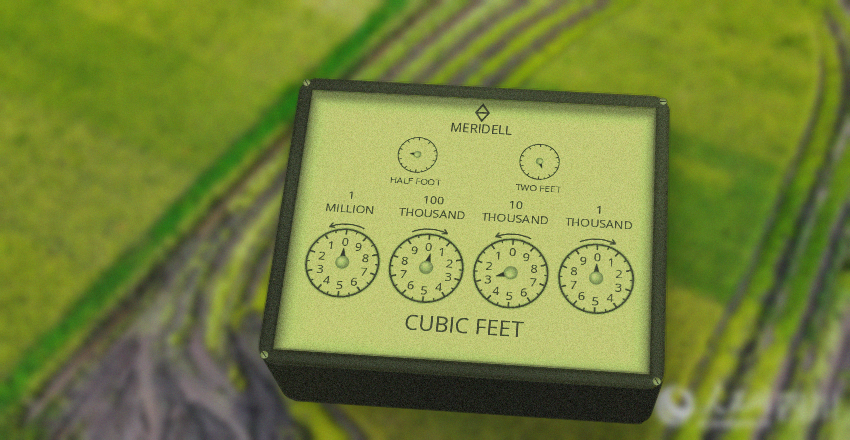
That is value=3000 unit=ft³
